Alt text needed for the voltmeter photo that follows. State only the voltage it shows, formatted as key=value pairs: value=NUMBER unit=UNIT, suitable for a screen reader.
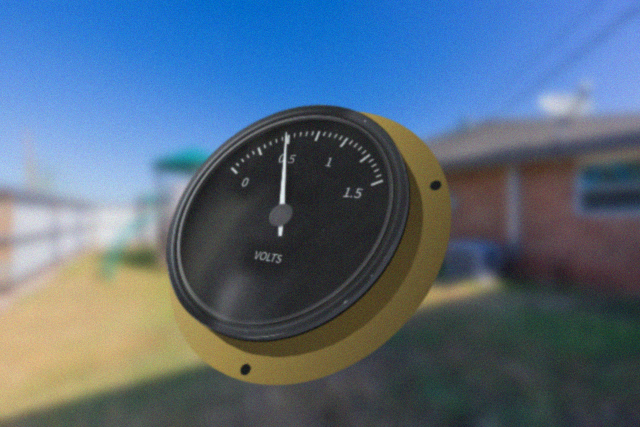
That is value=0.5 unit=V
